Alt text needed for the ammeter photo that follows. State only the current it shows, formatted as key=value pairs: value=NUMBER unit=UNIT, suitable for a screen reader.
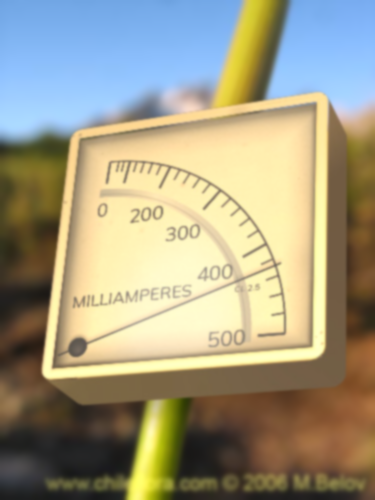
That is value=430 unit=mA
